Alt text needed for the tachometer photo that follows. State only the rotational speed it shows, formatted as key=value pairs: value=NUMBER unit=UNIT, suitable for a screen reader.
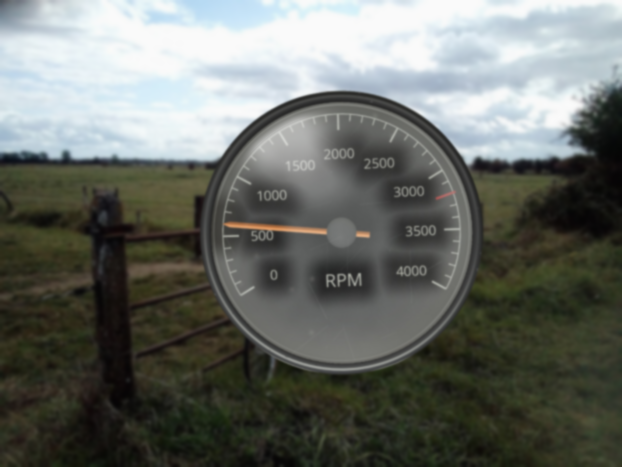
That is value=600 unit=rpm
